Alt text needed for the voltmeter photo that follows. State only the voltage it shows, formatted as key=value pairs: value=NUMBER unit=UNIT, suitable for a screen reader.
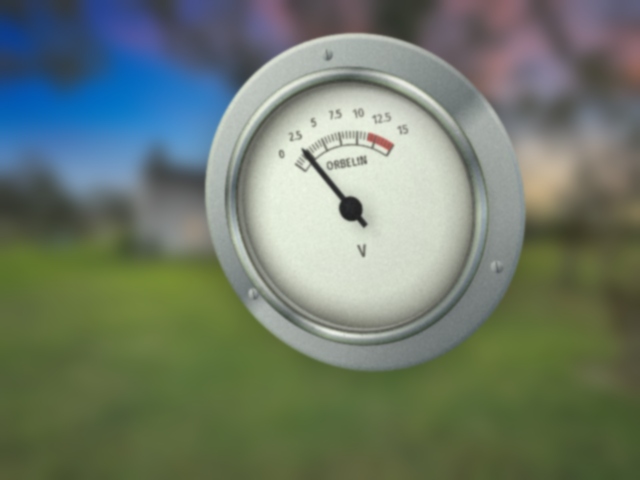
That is value=2.5 unit=V
